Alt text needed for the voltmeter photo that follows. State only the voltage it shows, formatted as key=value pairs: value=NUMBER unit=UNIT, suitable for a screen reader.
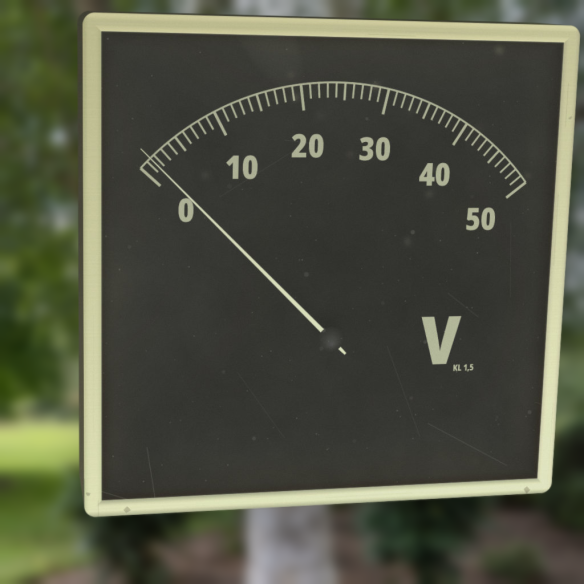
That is value=1.5 unit=V
